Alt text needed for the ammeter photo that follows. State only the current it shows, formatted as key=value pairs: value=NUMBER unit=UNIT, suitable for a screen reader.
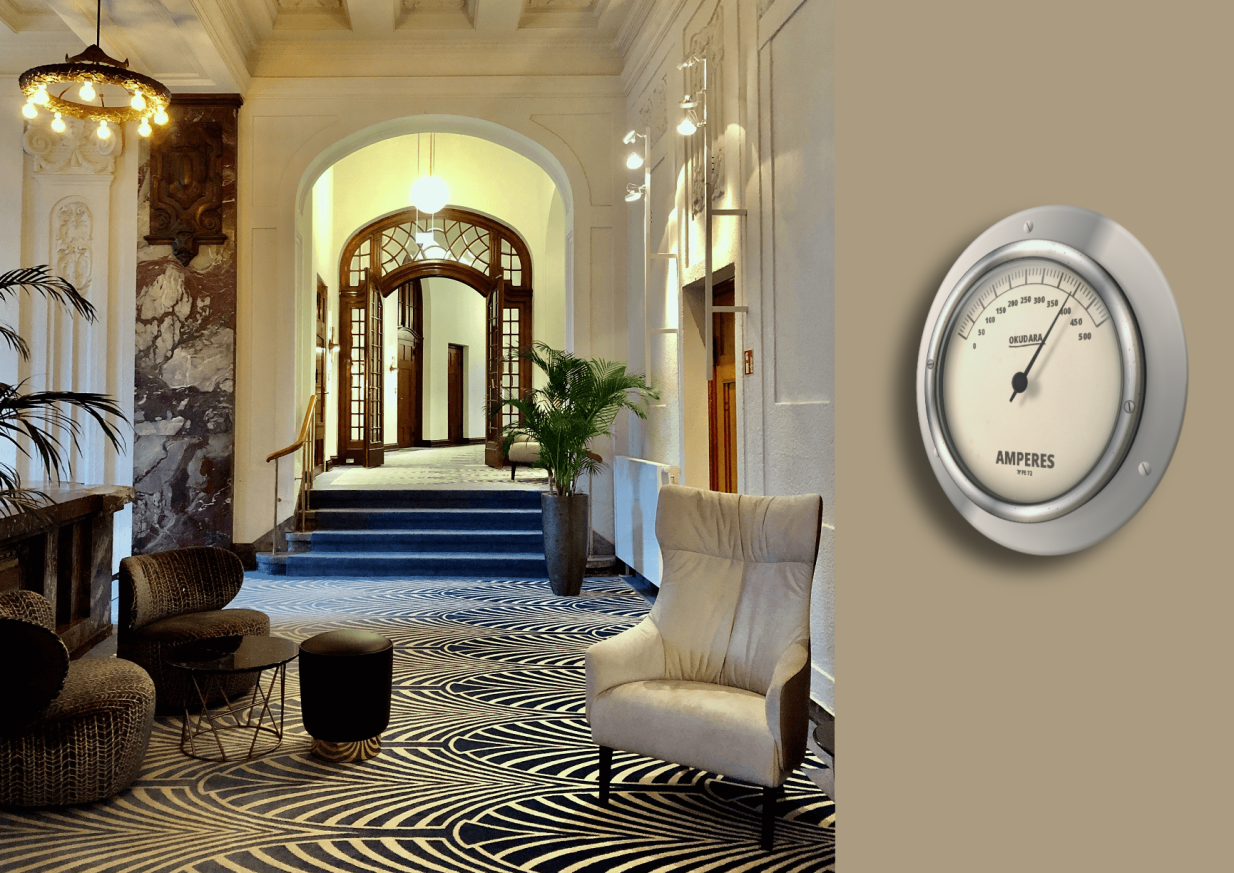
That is value=400 unit=A
